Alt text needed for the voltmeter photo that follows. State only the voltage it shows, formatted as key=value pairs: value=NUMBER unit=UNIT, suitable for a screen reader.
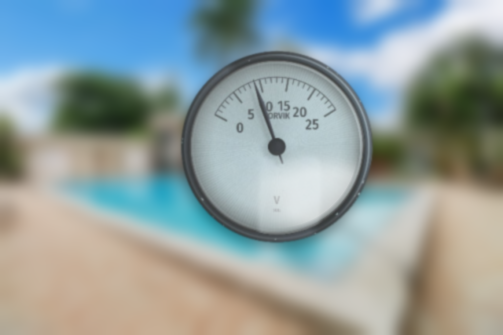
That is value=9 unit=V
